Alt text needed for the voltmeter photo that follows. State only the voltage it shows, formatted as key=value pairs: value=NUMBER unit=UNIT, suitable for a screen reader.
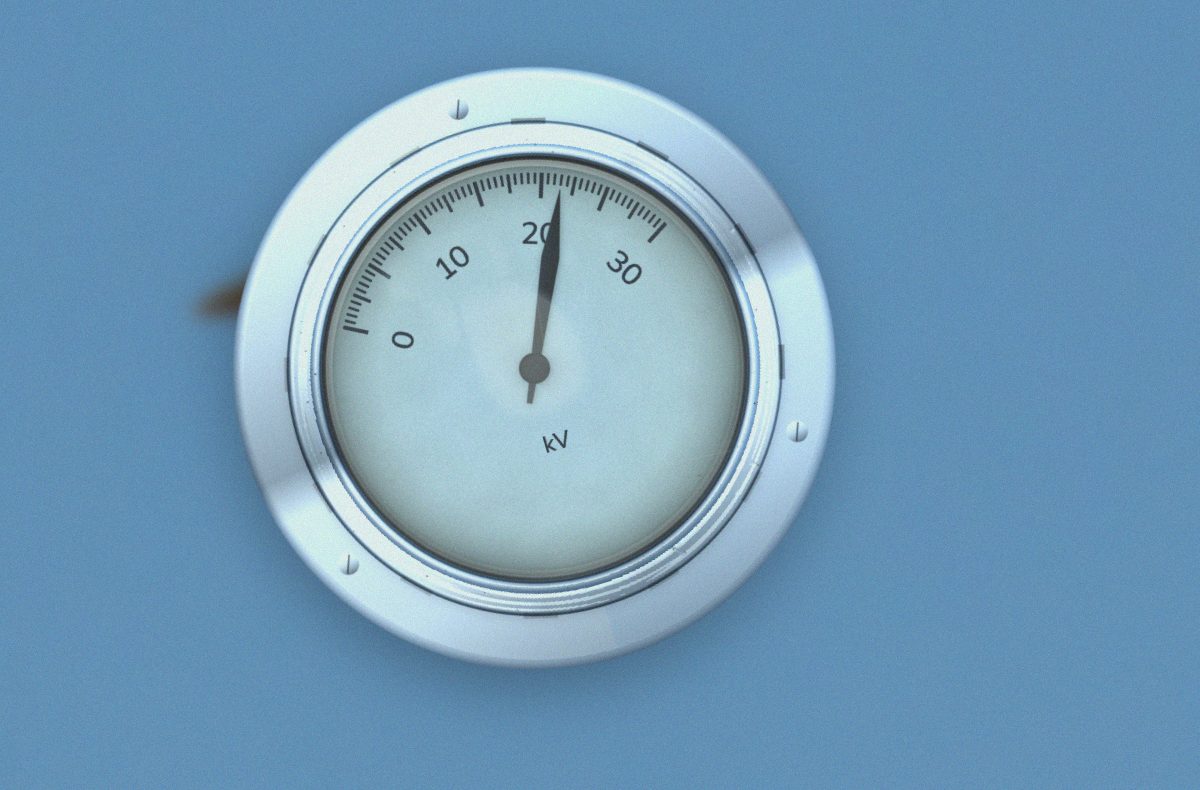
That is value=21.5 unit=kV
